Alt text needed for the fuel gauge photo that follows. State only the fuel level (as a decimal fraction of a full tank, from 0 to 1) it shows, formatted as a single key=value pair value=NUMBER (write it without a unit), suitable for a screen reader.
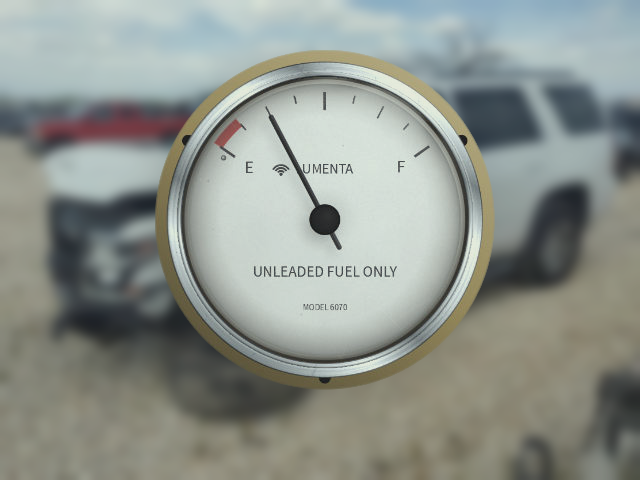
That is value=0.25
